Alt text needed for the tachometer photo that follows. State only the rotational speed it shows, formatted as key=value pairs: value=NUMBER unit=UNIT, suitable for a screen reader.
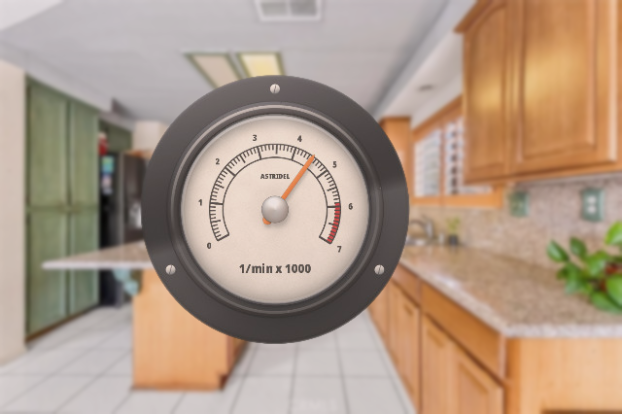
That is value=4500 unit=rpm
